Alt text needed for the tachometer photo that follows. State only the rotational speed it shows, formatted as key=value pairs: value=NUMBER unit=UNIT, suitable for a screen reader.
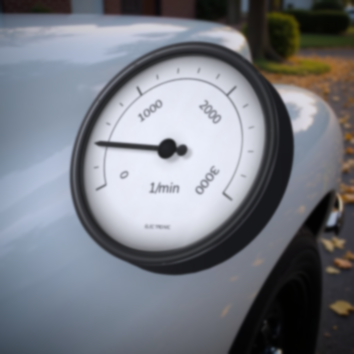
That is value=400 unit=rpm
